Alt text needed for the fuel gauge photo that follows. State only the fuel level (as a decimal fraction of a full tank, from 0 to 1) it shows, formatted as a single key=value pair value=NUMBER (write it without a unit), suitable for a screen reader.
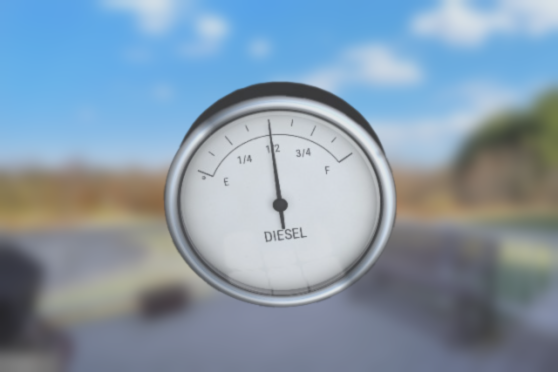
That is value=0.5
